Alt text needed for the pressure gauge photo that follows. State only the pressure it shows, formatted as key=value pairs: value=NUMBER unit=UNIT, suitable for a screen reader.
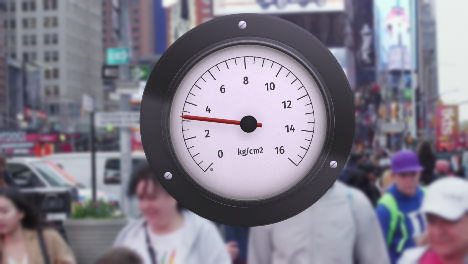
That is value=3.25 unit=kg/cm²
